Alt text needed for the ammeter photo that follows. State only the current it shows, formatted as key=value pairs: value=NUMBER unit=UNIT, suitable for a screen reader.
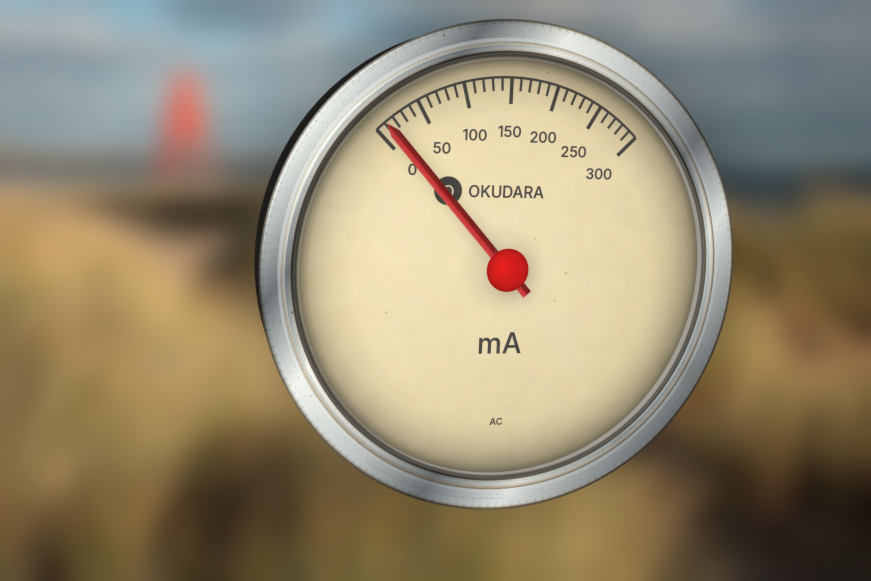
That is value=10 unit=mA
